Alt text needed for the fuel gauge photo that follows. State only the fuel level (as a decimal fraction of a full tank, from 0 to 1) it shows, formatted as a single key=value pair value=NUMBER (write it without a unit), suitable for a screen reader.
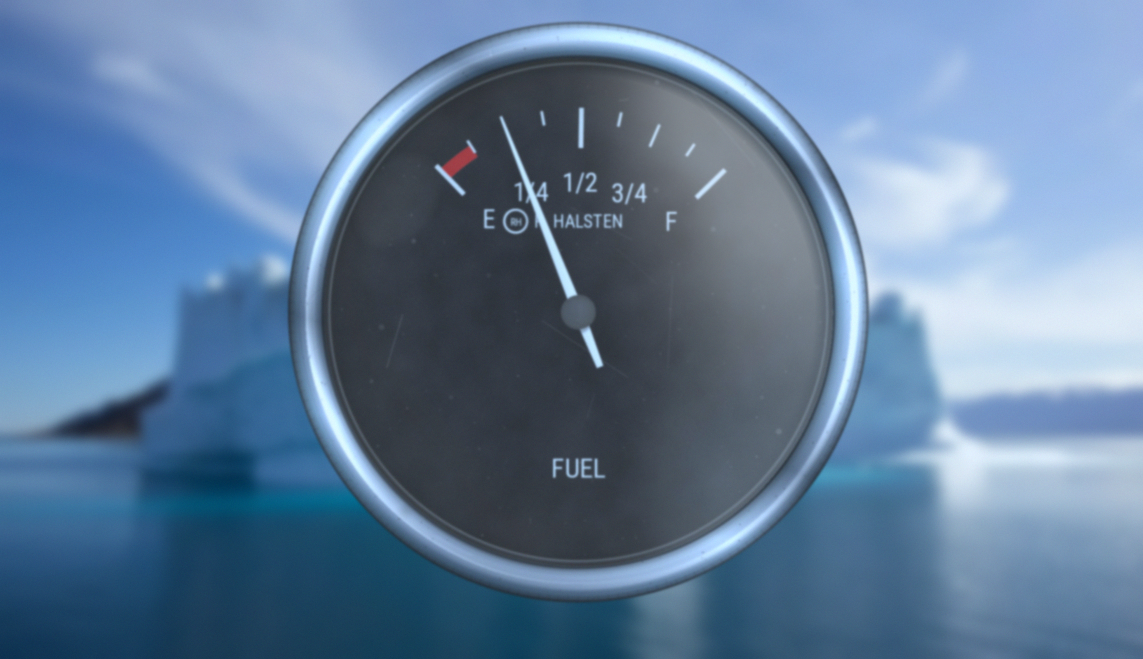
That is value=0.25
